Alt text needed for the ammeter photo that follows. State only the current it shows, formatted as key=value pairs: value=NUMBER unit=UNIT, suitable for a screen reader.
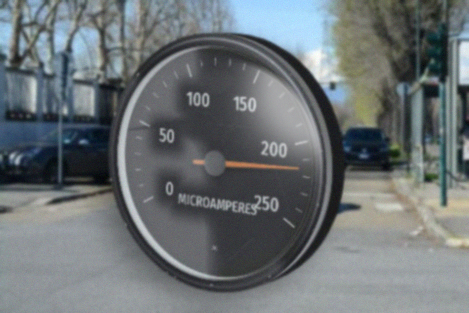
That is value=215 unit=µA
